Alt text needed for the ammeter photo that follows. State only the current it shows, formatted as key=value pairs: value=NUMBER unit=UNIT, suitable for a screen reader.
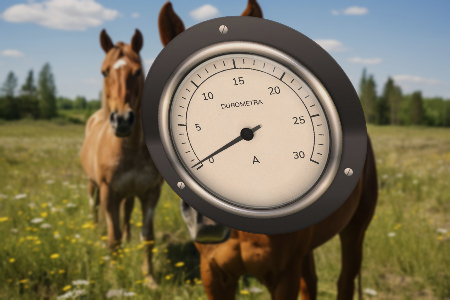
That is value=0.5 unit=A
